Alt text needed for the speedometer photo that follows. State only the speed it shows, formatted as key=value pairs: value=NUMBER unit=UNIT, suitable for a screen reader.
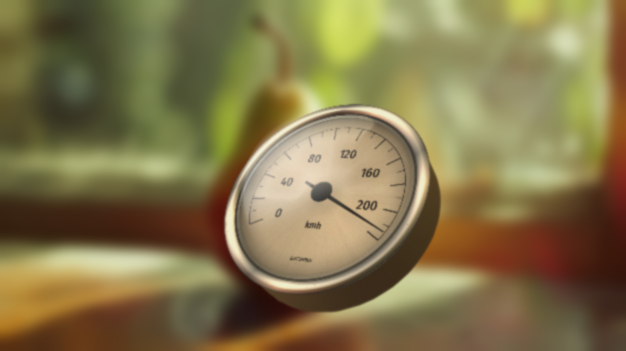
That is value=215 unit=km/h
